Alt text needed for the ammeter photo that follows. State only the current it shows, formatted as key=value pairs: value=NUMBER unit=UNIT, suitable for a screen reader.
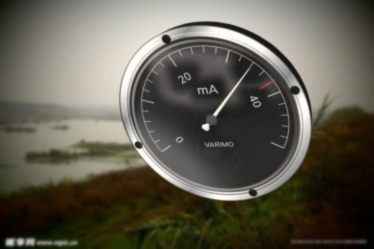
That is value=34 unit=mA
